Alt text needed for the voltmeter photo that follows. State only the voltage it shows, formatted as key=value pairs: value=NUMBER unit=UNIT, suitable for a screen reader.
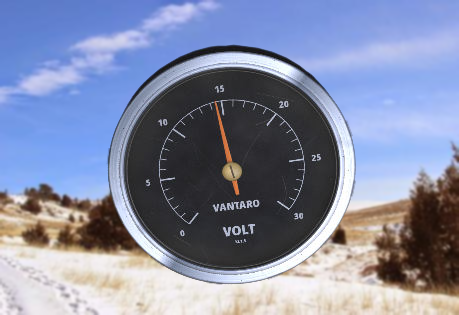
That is value=14.5 unit=V
